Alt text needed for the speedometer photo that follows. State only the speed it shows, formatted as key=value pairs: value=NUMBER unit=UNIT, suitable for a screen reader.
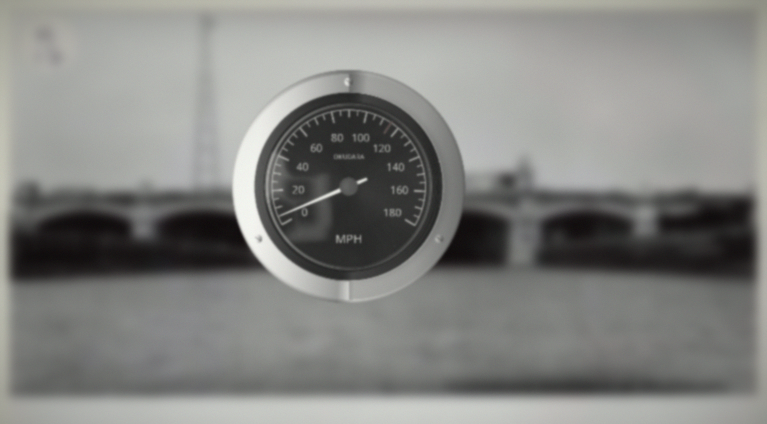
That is value=5 unit=mph
